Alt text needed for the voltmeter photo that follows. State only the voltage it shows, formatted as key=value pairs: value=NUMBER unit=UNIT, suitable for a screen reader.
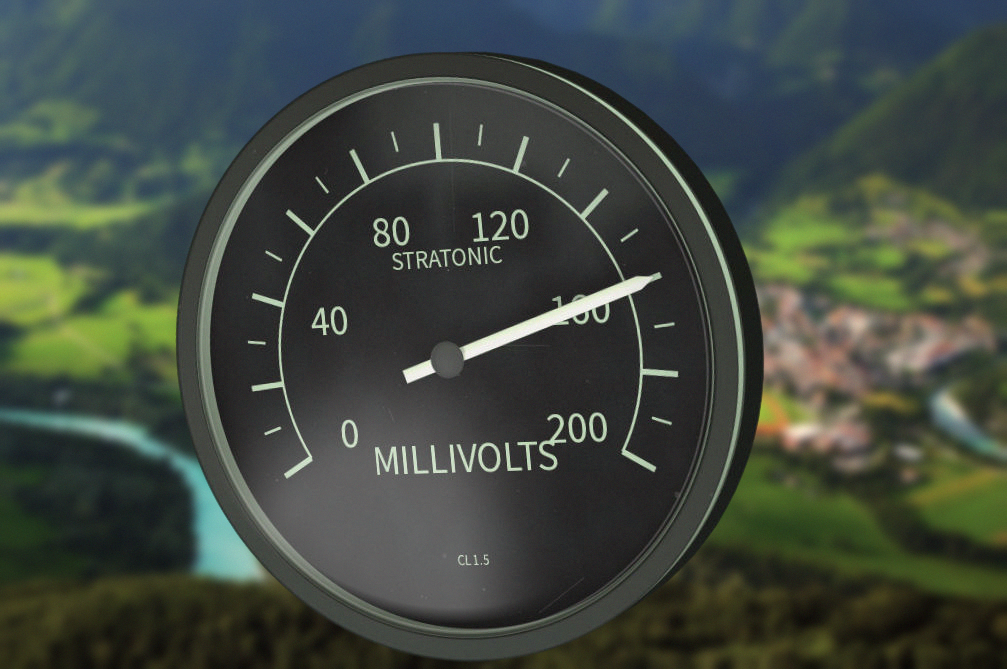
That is value=160 unit=mV
